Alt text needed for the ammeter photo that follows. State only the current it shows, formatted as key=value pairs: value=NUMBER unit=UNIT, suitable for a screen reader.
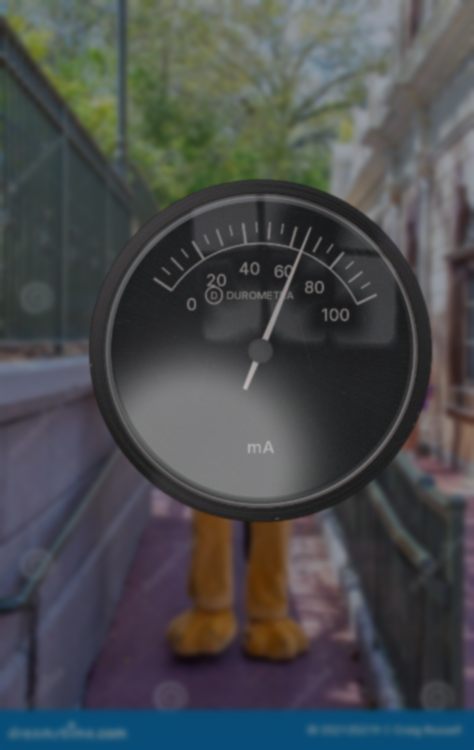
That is value=65 unit=mA
